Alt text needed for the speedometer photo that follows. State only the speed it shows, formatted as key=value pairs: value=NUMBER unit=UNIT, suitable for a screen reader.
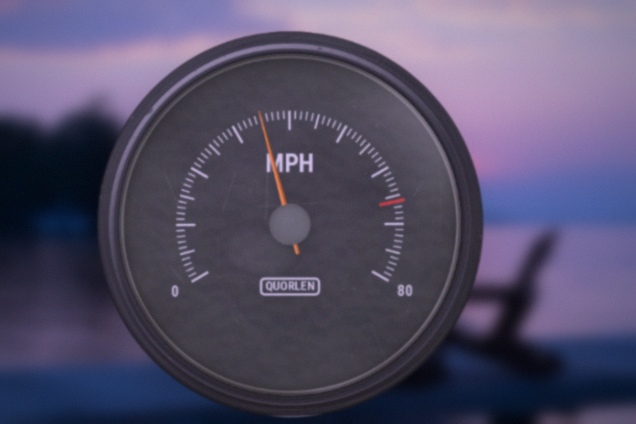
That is value=35 unit=mph
